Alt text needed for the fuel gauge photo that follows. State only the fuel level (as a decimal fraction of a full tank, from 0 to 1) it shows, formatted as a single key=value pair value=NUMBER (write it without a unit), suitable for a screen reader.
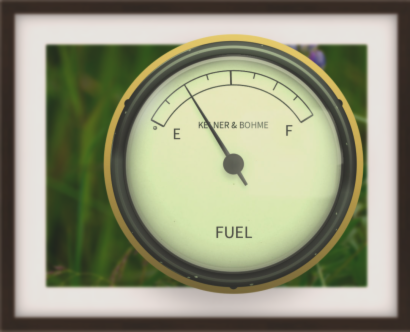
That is value=0.25
